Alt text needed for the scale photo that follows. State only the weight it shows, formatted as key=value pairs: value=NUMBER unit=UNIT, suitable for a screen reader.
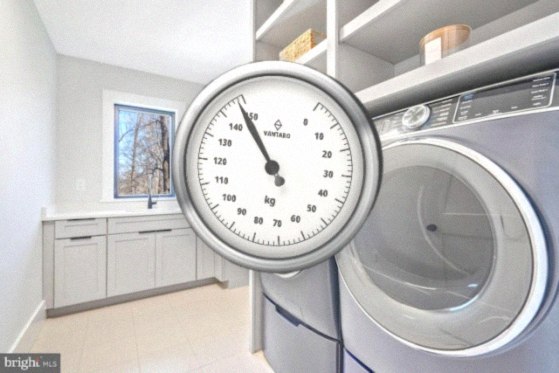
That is value=148 unit=kg
